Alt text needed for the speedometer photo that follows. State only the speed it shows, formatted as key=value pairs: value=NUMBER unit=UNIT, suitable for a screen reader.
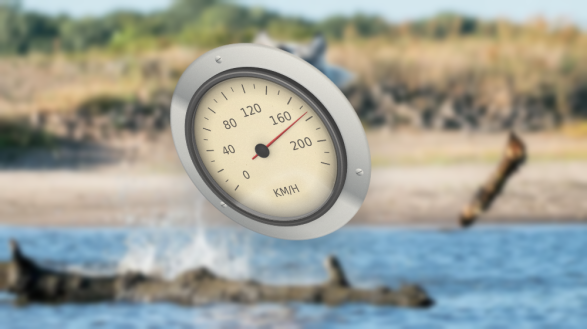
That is value=175 unit=km/h
